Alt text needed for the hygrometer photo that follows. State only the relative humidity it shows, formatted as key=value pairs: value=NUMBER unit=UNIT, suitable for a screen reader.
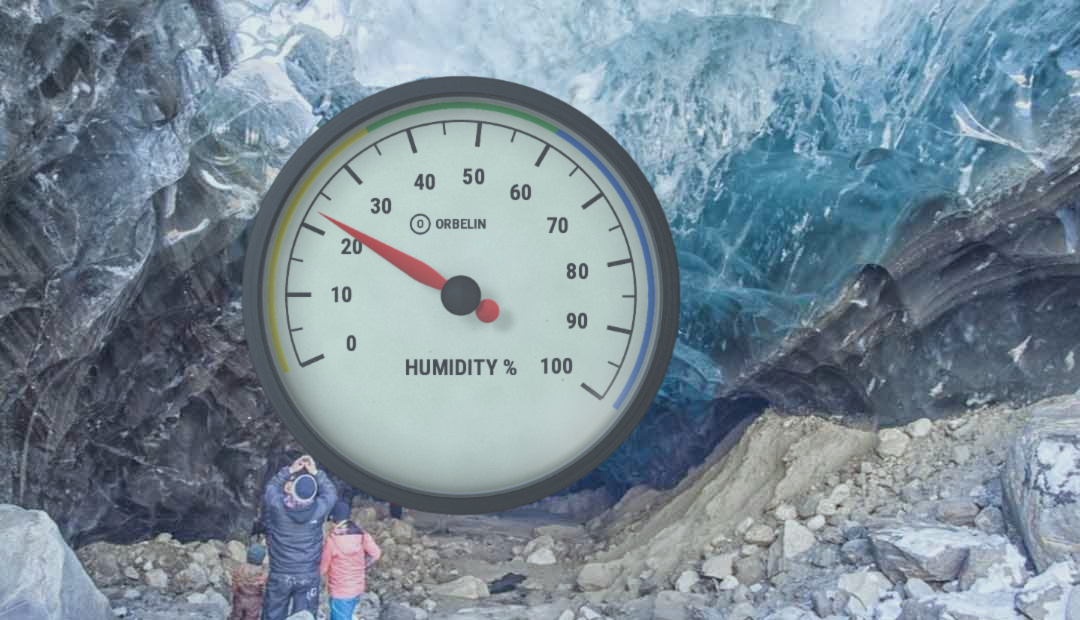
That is value=22.5 unit=%
